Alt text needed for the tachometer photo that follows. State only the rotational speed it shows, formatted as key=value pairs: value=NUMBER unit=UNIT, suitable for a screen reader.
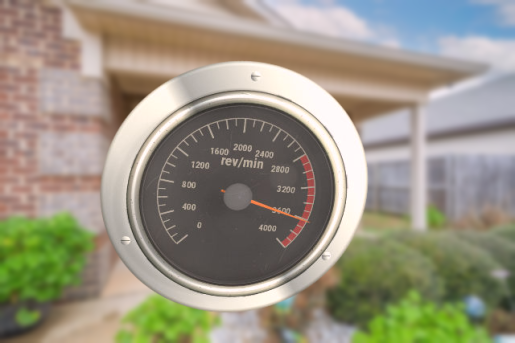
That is value=3600 unit=rpm
